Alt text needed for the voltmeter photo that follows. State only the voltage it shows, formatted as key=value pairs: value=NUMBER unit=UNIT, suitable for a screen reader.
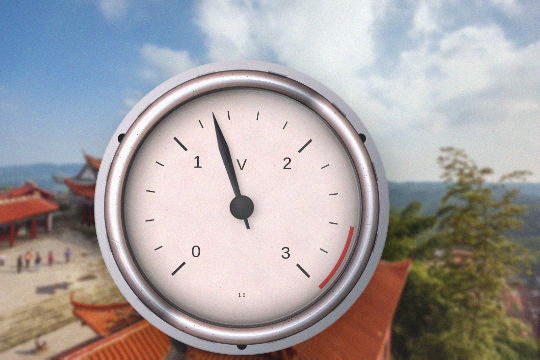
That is value=1.3 unit=V
